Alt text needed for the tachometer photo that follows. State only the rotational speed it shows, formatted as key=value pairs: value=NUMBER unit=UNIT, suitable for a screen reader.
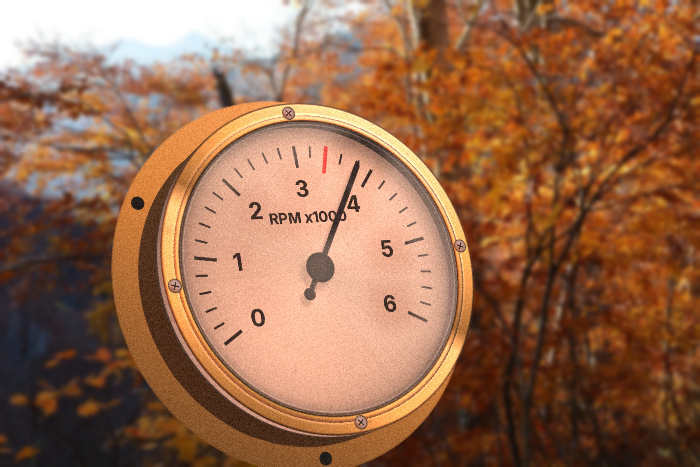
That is value=3800 unit=rpm
